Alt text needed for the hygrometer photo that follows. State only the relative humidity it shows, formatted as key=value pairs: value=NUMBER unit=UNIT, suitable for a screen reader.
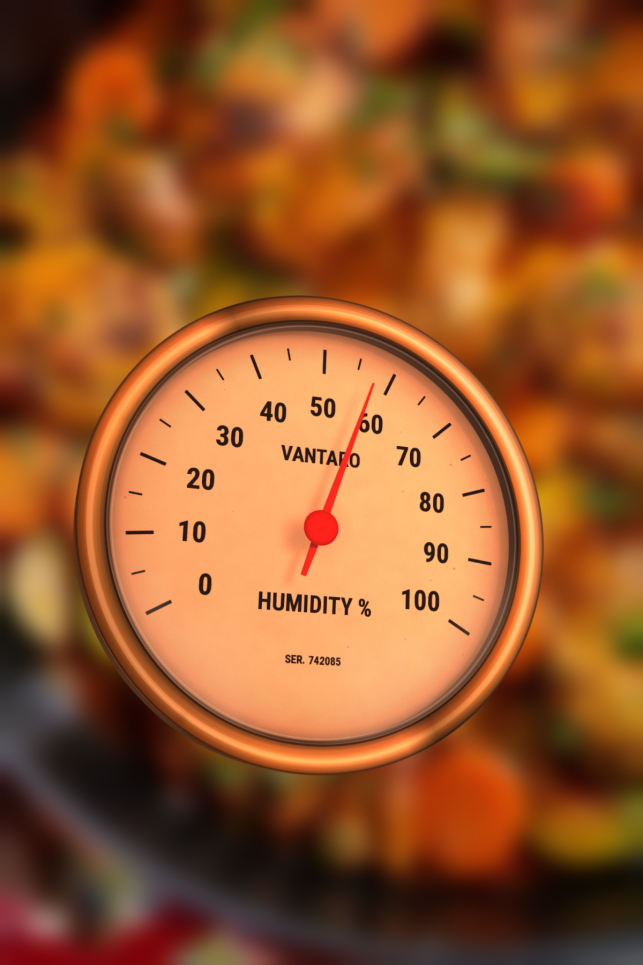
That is value=57.5 unit=%
